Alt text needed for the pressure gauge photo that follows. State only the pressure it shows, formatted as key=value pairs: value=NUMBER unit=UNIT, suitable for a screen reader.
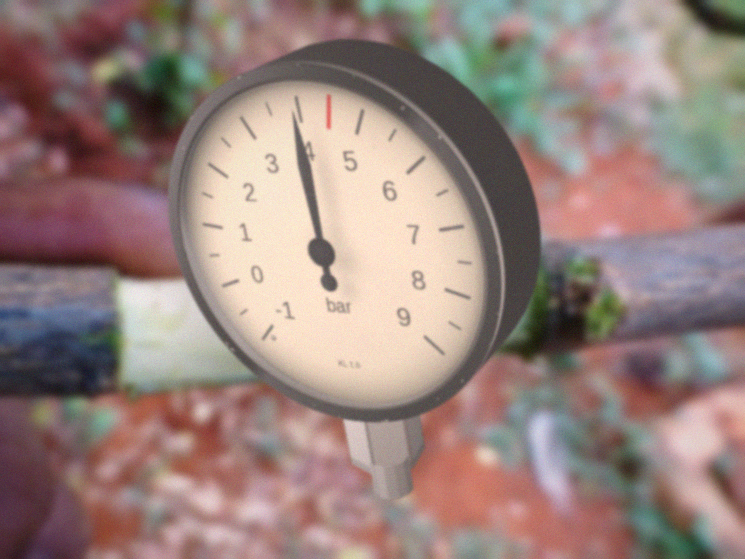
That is value=4 unit=bar
